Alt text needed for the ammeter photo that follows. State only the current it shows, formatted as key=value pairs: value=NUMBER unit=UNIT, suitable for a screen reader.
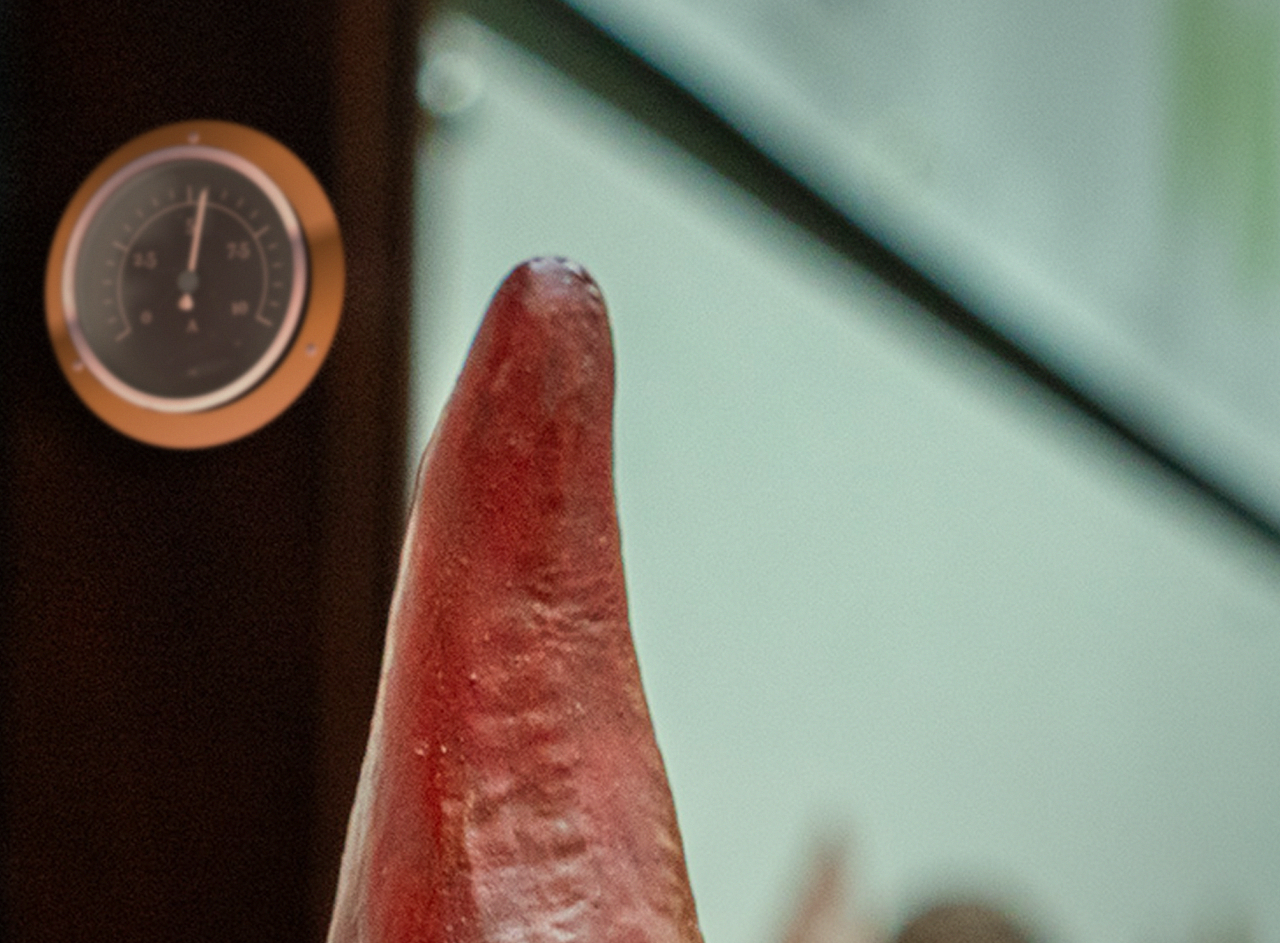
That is value=5.5 unit=A
